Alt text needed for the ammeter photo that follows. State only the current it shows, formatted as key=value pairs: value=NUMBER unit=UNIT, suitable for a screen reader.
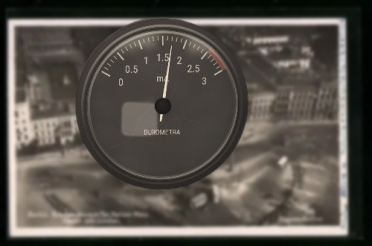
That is value=1.7 unit=mA
